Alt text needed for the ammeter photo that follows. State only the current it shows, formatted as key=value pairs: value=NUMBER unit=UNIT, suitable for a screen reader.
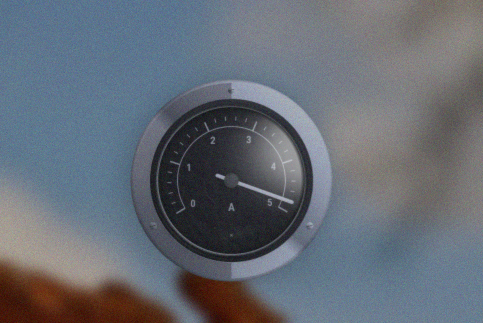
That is value=4.8 unit=A
